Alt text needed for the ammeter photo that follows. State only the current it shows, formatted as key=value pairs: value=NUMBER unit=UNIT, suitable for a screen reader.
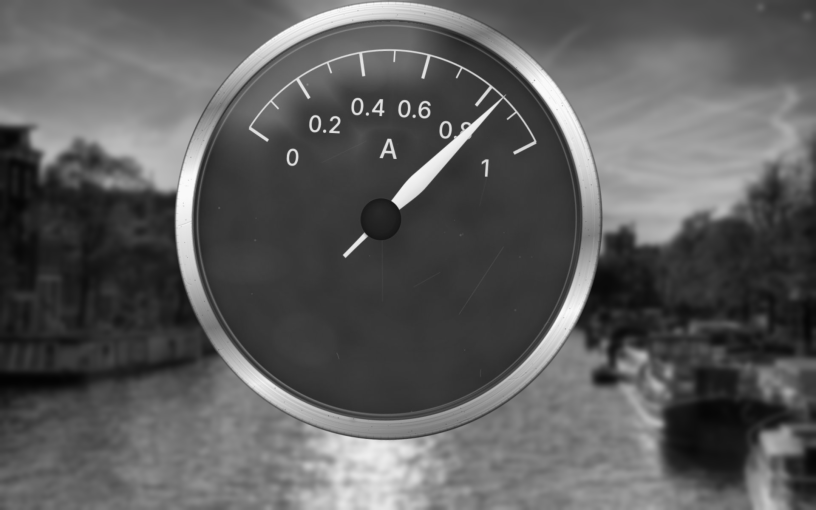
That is value=0.85 unit=A
